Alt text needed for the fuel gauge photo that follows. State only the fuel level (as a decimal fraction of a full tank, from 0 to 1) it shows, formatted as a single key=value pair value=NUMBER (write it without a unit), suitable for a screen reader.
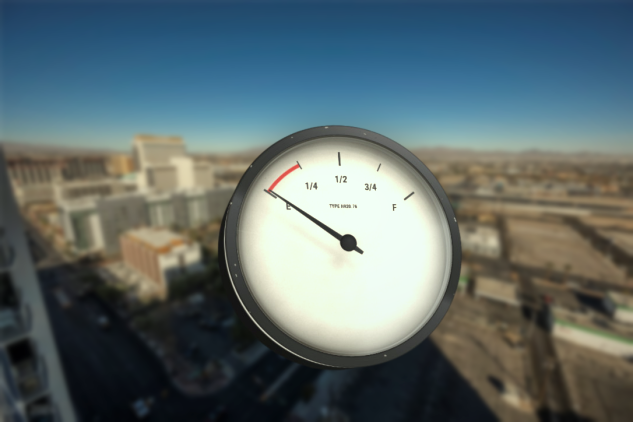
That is value=0
